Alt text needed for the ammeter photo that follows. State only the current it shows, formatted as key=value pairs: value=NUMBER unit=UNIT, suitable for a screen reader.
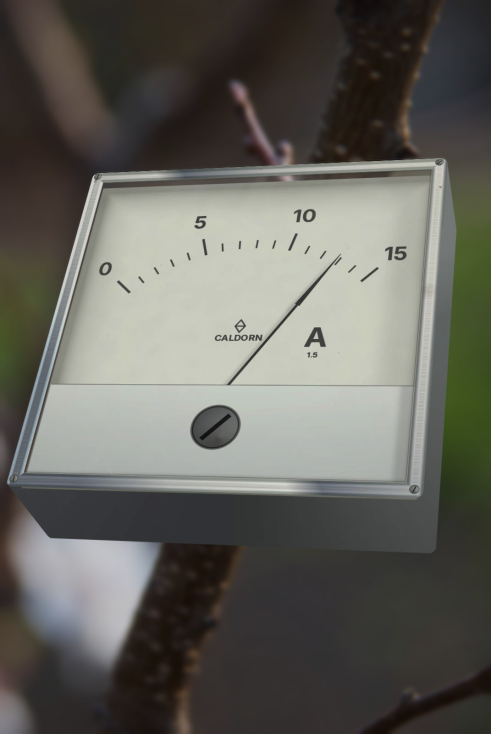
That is value=13 unit=A
